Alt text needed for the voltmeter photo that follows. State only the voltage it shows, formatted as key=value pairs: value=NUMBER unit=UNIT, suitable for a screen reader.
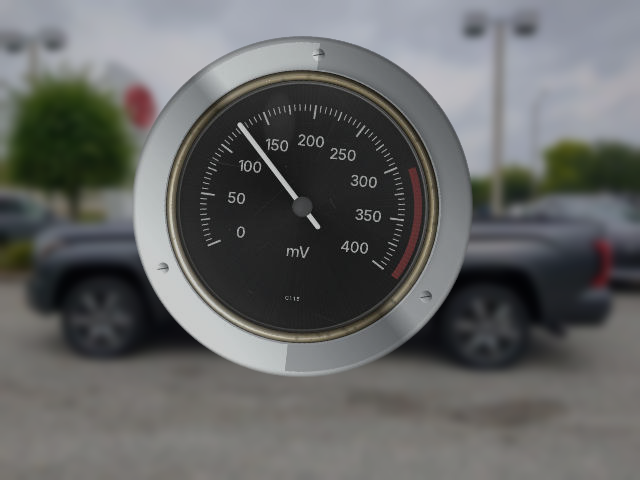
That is value=125 unit=mV
